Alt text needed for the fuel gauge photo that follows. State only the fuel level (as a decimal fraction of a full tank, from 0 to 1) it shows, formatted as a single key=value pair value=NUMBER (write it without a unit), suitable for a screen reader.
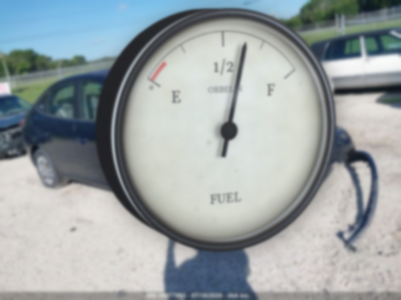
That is value=0.625
